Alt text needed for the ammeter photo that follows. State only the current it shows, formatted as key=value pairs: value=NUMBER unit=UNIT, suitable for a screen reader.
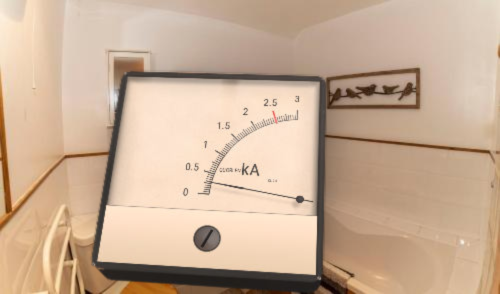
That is value=0.25 unit=kA
